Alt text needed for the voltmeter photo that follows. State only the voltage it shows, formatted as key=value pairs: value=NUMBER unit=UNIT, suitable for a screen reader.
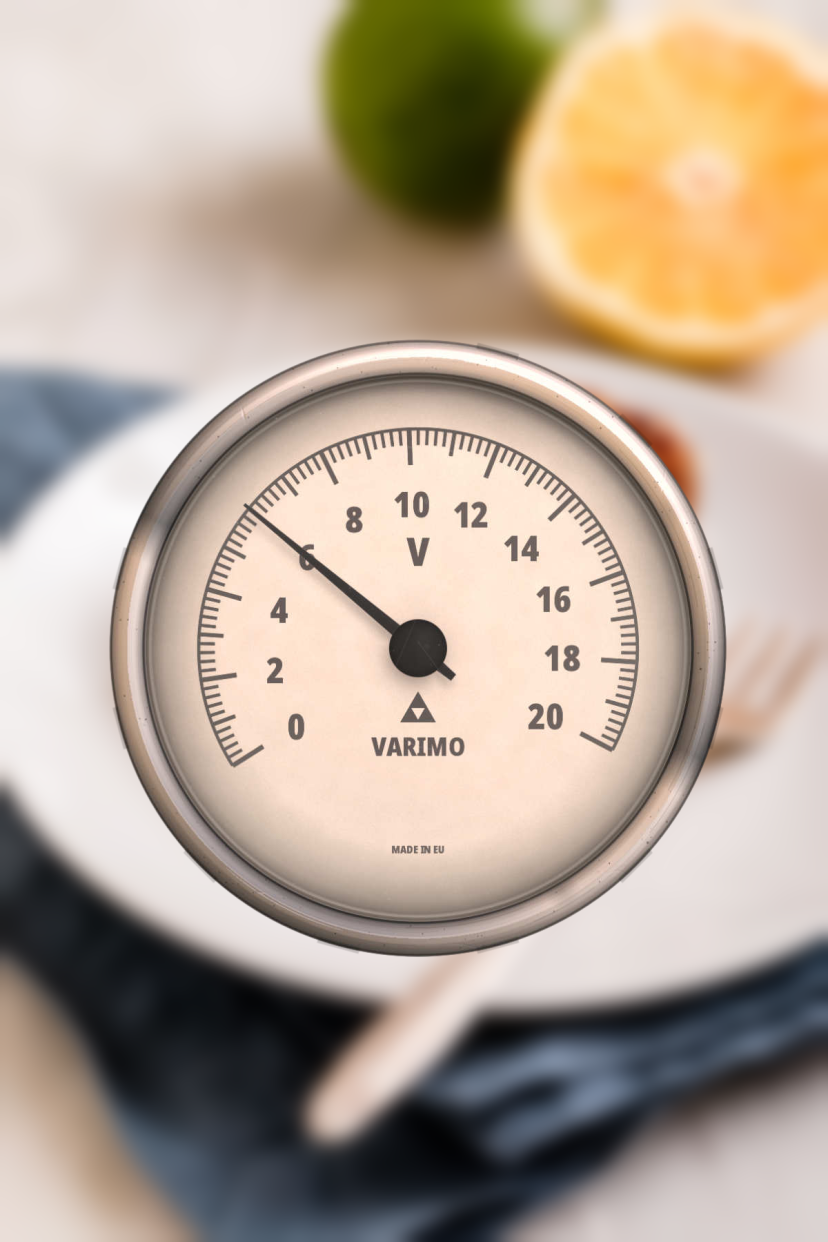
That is value=6 unit=V
